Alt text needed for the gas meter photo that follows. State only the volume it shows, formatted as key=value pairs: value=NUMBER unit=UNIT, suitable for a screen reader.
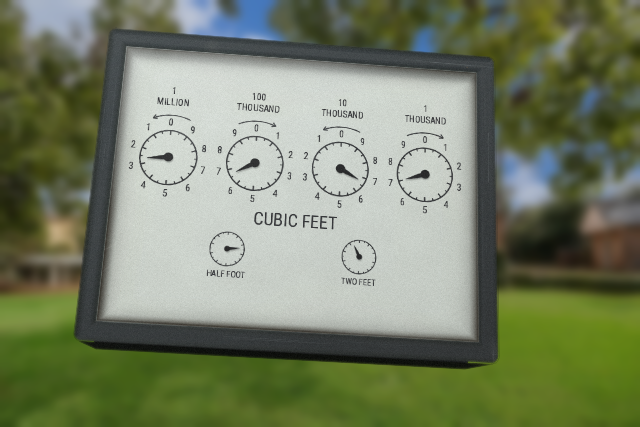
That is value=266700 unit=ft³
